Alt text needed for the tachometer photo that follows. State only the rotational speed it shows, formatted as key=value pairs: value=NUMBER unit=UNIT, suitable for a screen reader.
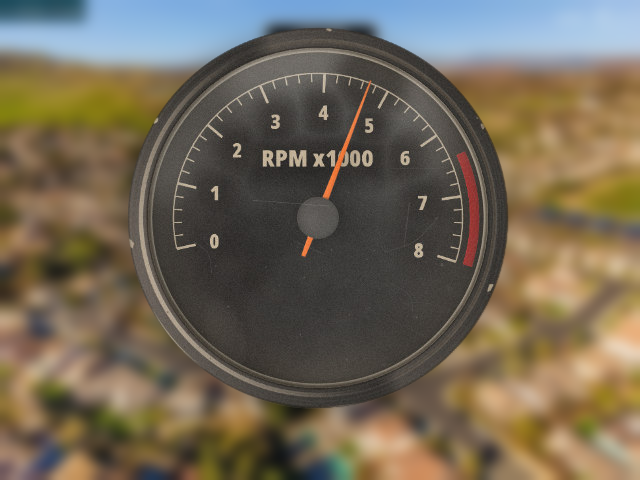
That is value=4700 unit=rpm
